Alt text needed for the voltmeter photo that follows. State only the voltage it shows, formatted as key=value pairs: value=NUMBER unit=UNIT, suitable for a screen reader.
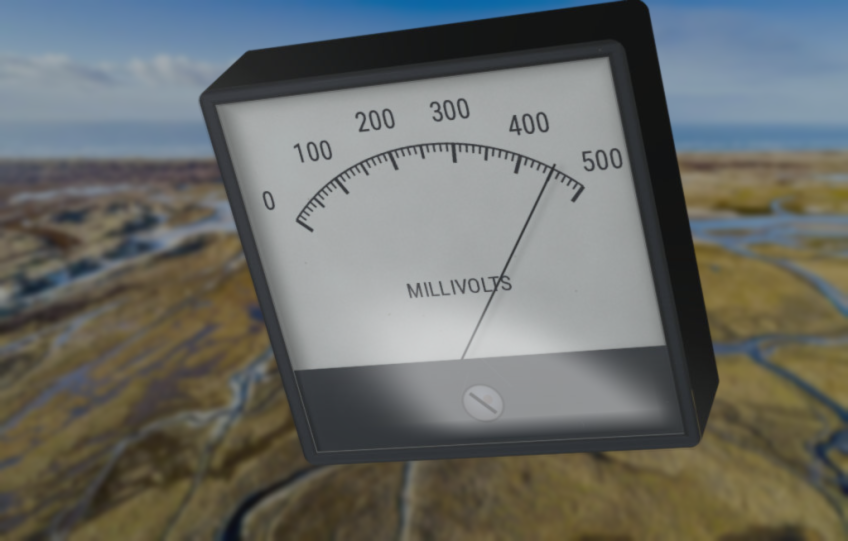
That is value=450 unit=mV
